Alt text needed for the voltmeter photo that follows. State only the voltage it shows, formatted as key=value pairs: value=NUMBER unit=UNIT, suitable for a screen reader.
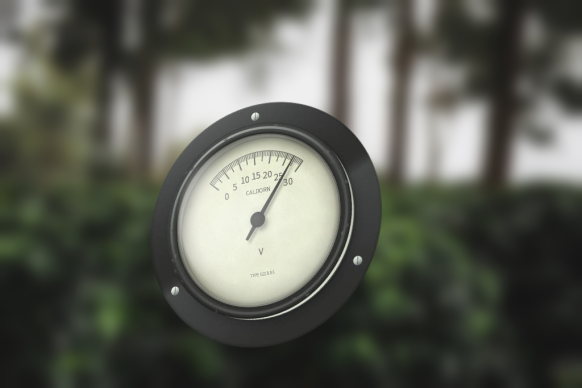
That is value=27.5 unit=V
